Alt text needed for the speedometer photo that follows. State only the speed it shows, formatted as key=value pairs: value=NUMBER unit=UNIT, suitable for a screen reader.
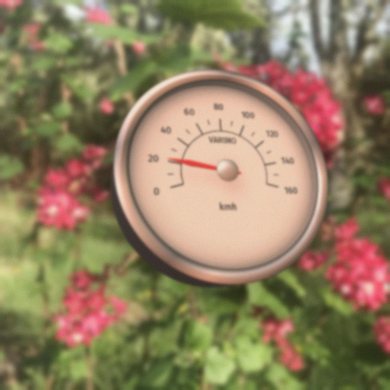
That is value=20 unit=km/h
